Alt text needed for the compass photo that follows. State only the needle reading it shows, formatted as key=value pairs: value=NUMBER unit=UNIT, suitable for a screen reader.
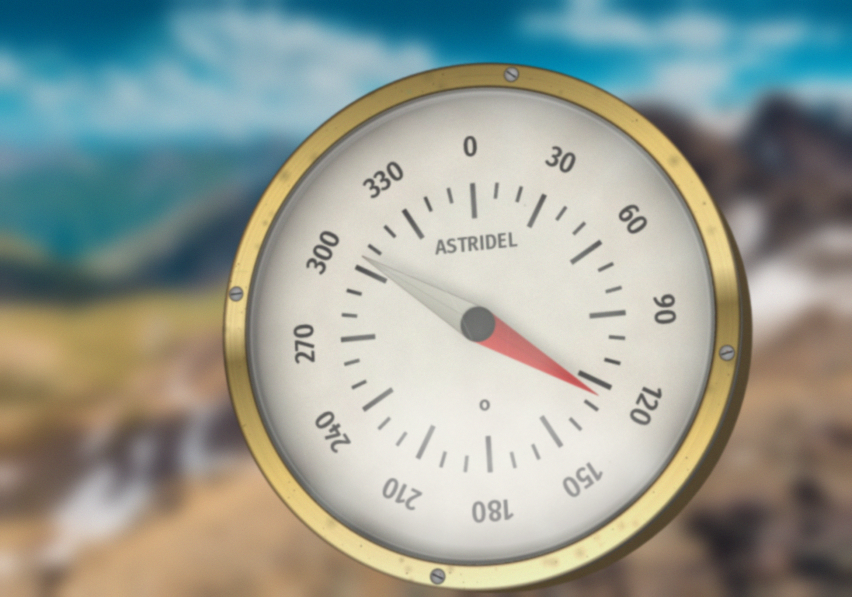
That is value=125 unit=°
